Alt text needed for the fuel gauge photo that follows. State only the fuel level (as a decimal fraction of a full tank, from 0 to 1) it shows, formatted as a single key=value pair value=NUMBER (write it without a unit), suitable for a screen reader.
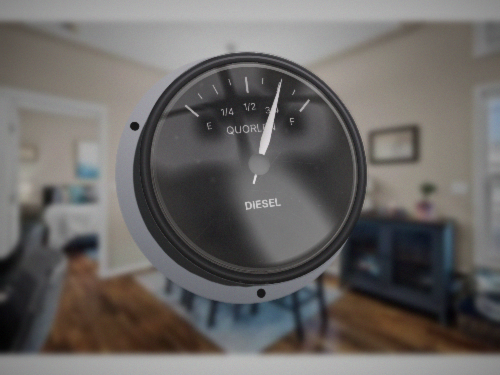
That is value=0.75
